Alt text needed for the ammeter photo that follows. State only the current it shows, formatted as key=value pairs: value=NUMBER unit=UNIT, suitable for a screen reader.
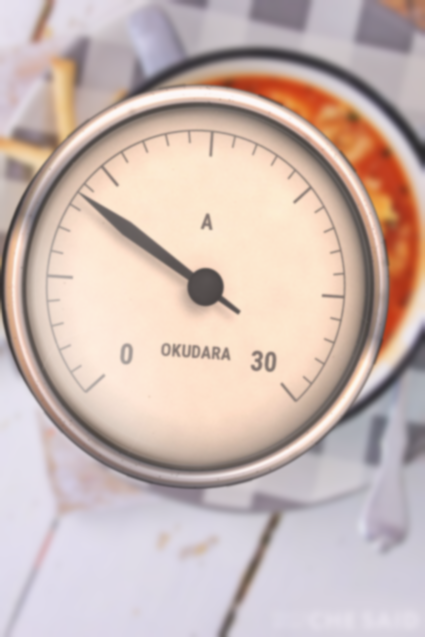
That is value=8.5 unit=A
